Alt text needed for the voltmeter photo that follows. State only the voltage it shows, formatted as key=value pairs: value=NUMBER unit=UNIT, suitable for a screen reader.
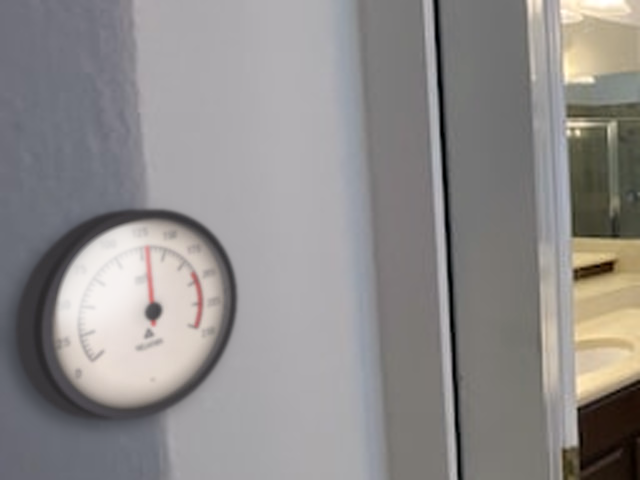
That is value=125 unit=mV
